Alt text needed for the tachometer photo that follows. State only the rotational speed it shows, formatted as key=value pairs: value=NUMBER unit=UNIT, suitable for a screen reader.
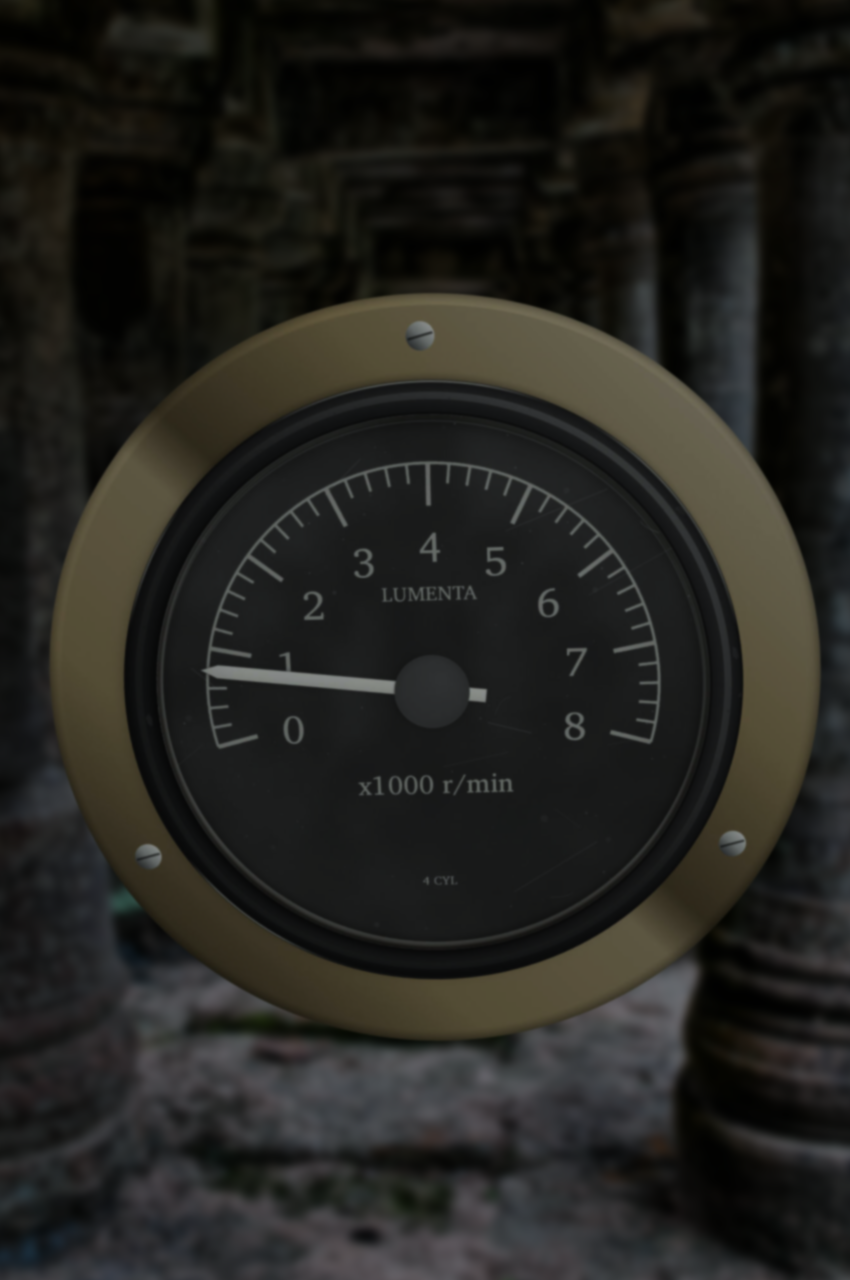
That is value=800 unit=rpm
